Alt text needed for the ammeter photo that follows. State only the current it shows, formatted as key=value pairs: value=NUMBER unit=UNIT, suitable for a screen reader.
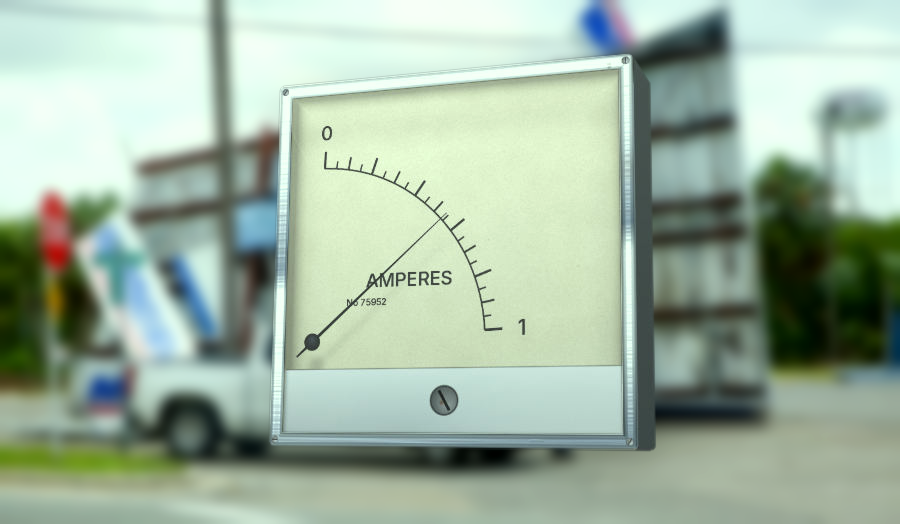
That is value=0.55 unit=A
